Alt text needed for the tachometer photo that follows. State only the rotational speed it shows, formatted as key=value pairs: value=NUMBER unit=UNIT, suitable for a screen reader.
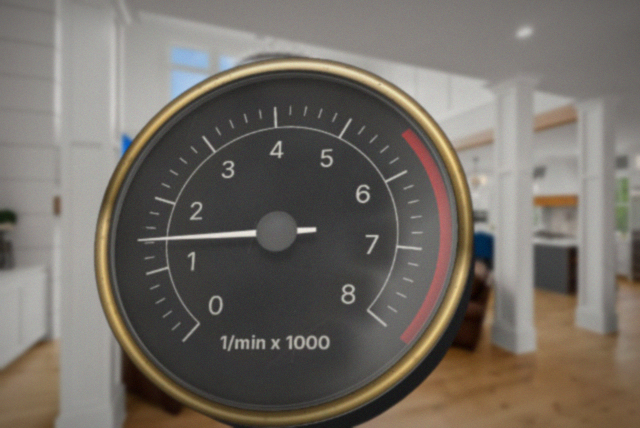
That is value=1400 unit=rpm
